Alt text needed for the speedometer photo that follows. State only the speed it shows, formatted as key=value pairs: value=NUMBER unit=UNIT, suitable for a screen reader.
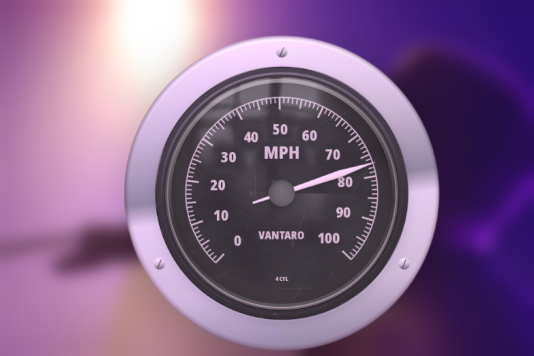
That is value=77 unit=mph
